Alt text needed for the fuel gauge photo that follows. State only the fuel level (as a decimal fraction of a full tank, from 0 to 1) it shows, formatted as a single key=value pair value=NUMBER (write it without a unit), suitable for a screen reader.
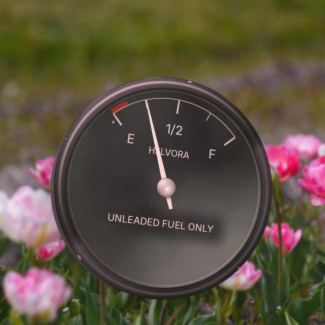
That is value=0.25
